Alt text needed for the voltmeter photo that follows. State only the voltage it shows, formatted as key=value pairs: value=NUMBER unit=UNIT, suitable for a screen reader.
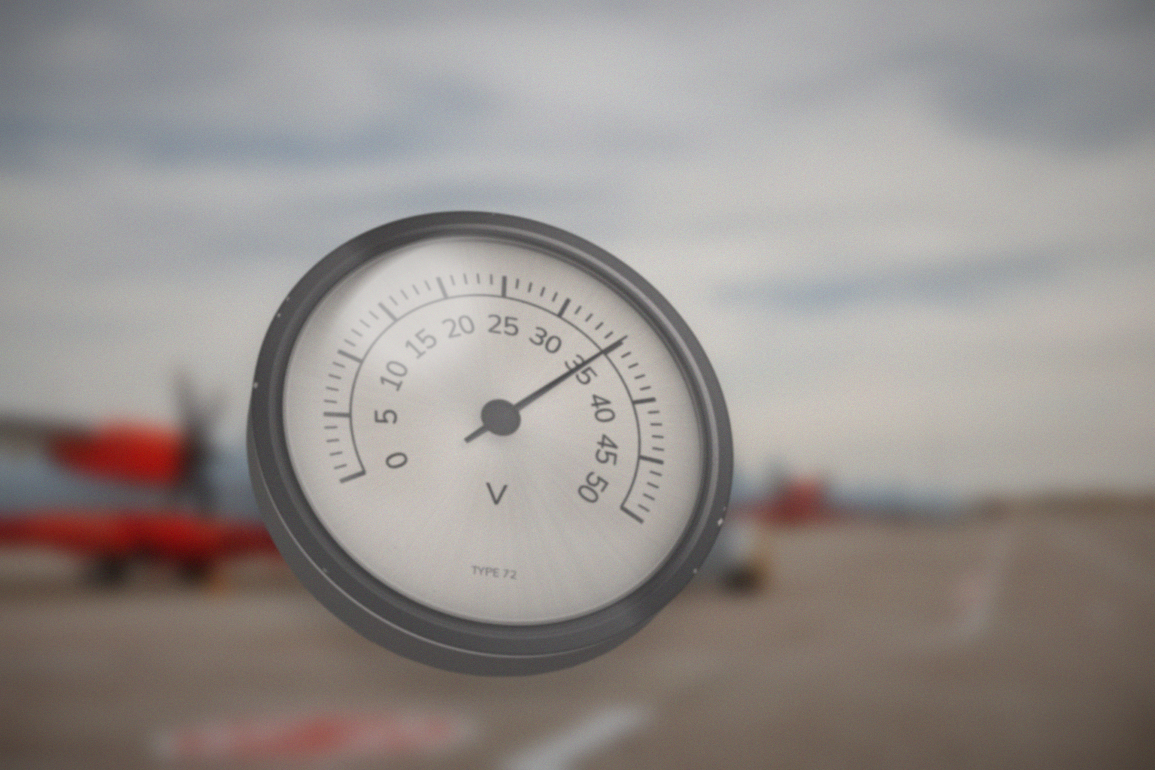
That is value=35 unit=V
